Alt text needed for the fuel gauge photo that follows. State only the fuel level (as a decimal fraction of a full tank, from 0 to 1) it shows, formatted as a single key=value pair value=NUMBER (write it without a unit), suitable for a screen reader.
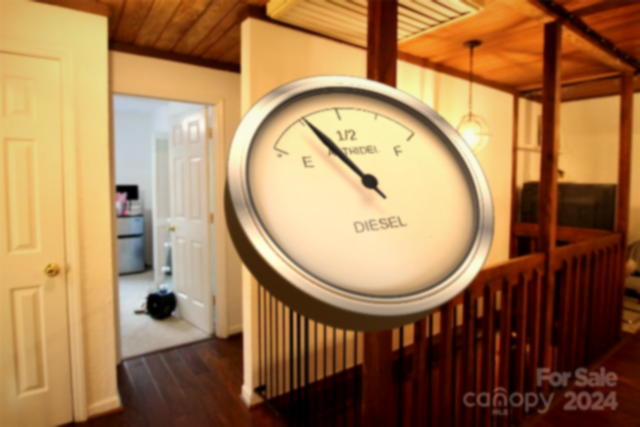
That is value=0.25
